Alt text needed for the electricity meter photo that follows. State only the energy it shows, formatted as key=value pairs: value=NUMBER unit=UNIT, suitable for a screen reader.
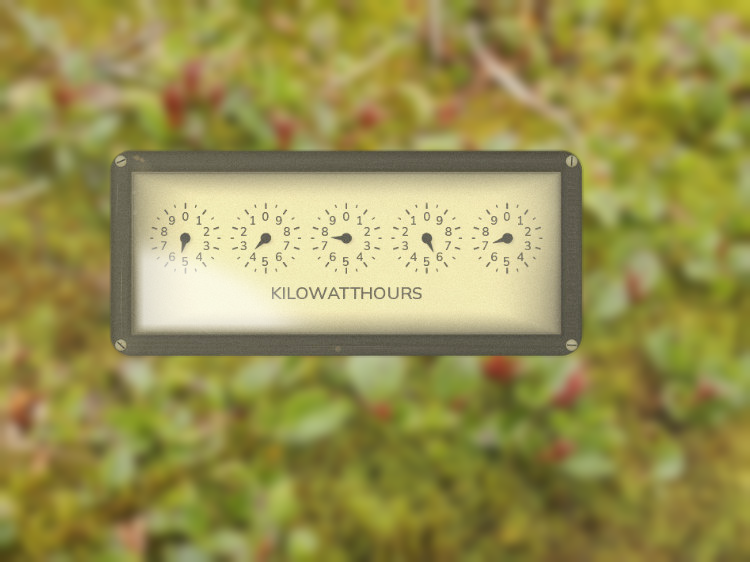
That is value=53757 unit=kWh
